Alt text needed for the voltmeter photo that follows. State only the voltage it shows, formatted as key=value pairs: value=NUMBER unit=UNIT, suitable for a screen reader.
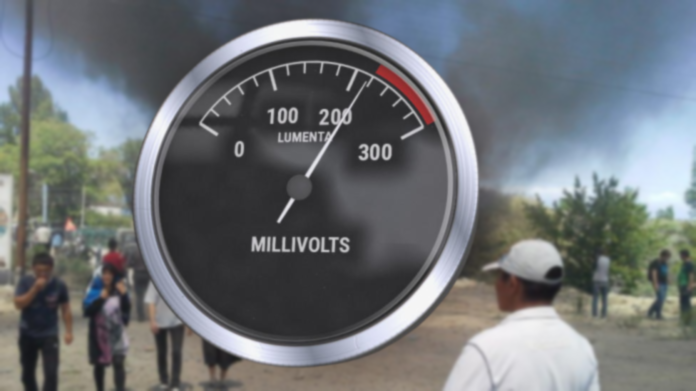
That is value=220 unit=mV
